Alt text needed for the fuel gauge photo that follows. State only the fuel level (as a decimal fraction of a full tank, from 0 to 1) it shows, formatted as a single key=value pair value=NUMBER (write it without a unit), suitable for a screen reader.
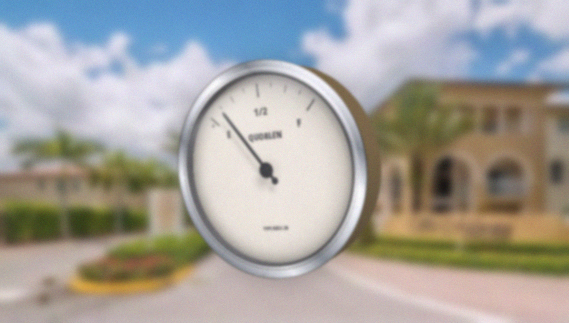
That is value=0.125
